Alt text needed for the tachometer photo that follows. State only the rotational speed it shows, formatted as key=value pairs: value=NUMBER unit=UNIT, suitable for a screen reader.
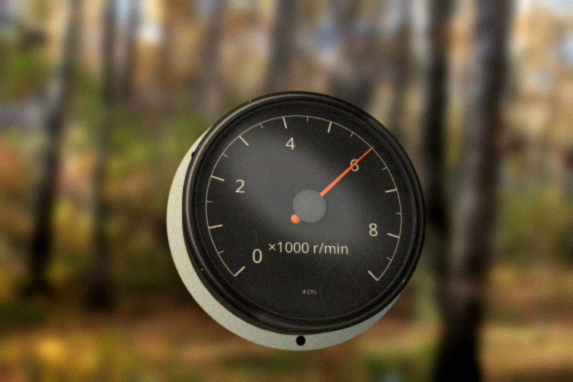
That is value=6000 unit=rpm
